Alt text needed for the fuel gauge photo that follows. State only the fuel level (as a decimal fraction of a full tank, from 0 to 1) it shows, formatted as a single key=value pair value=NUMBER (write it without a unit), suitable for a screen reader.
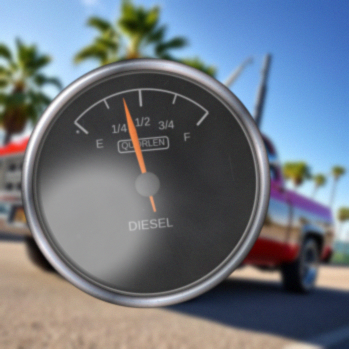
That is value=0.375
